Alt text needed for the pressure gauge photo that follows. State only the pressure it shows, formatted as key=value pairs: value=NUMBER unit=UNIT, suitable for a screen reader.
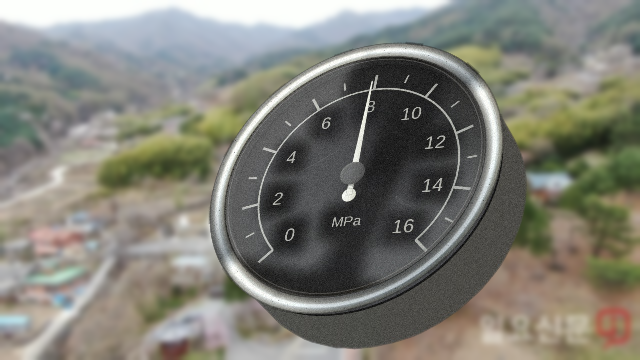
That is value=8 unit=MPa
